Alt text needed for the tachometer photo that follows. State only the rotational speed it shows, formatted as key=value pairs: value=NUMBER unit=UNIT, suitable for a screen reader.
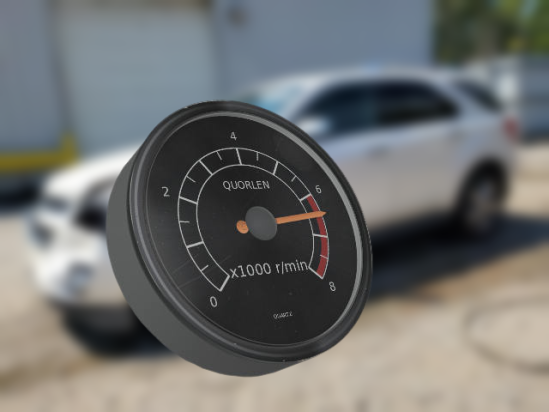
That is value=6500 unit=rpm
